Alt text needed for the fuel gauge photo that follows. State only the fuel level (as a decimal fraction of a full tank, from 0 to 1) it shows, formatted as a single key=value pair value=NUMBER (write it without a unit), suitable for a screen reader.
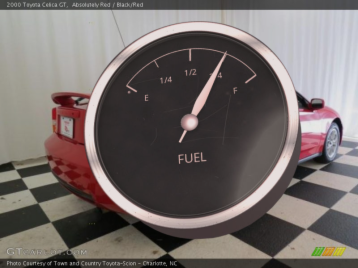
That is value=0.75
